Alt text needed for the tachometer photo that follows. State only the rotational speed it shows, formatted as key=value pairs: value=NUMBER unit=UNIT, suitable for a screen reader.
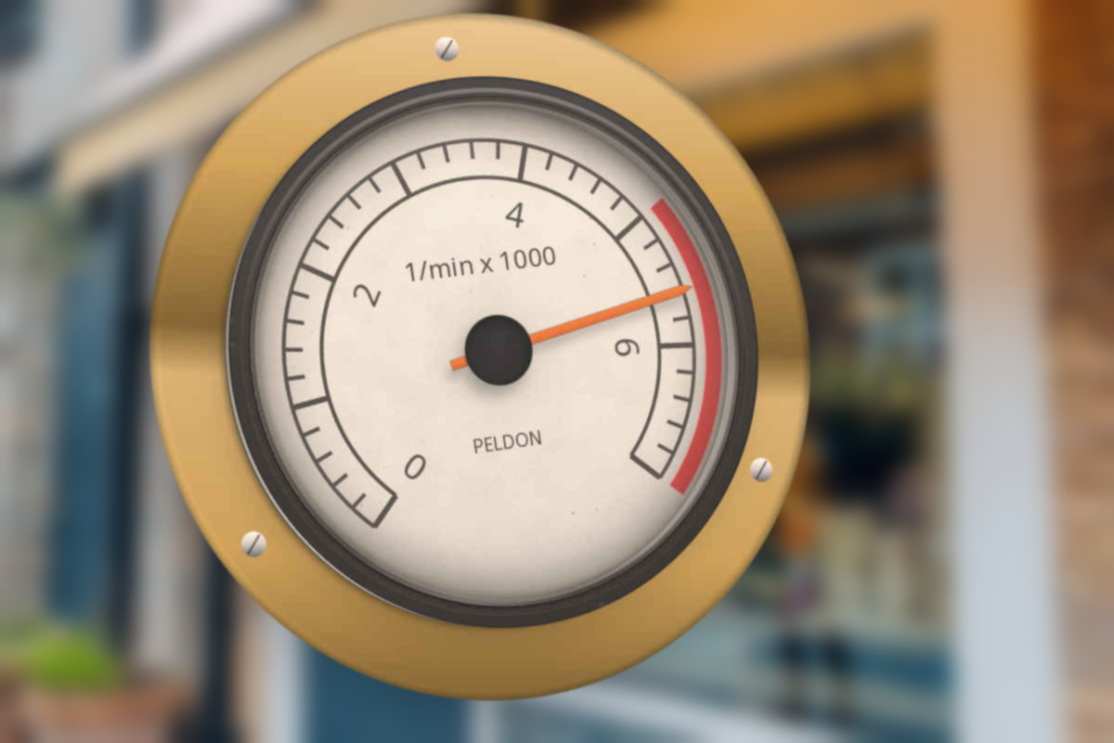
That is value=5600 unit=rpm
